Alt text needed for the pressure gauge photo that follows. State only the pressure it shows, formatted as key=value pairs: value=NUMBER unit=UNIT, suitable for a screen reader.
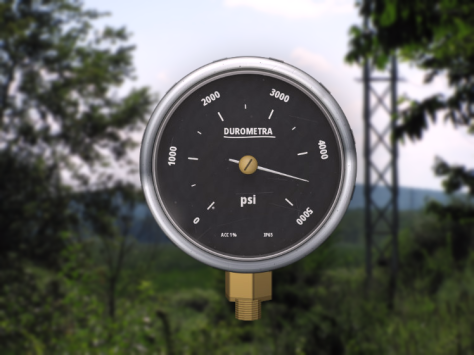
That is value=4500 unit=psi
